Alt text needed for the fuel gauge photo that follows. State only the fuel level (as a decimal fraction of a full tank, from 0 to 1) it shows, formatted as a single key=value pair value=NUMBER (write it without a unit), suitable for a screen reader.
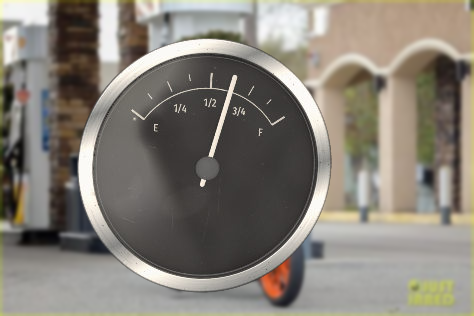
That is value=0.625
